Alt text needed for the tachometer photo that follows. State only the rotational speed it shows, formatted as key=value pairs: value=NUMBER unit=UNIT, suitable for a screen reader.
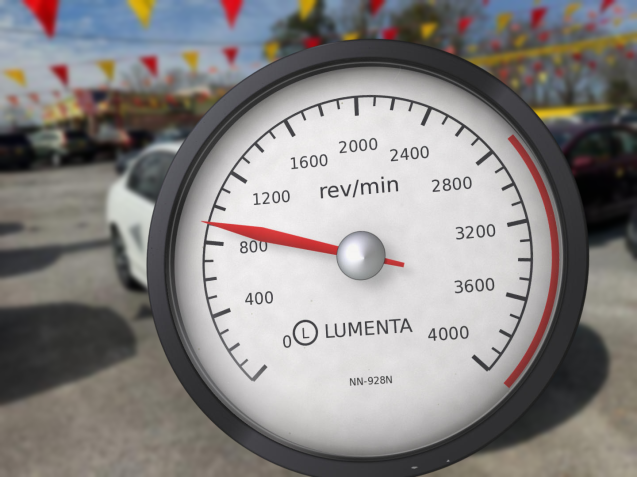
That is value=900 unit=rpm
